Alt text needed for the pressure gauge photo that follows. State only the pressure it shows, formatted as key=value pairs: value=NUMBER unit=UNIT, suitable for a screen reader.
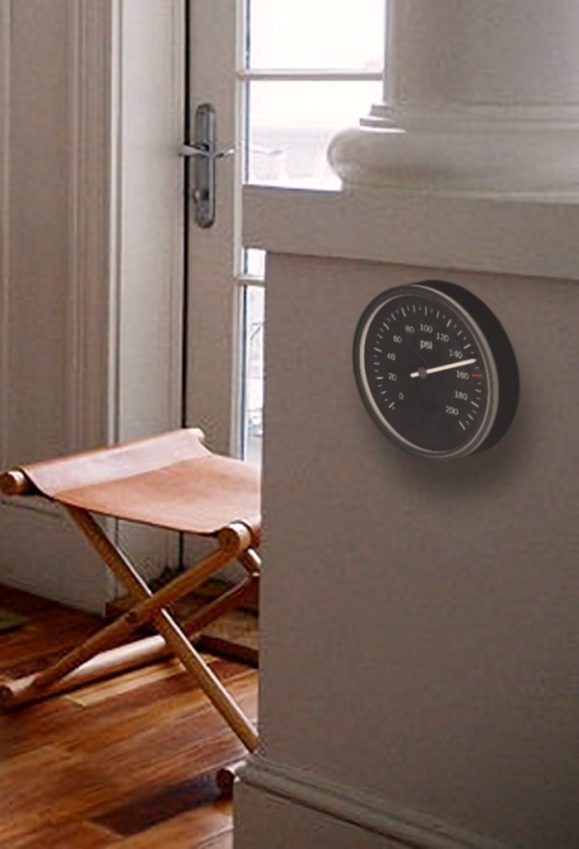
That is value=150 unit=psi
